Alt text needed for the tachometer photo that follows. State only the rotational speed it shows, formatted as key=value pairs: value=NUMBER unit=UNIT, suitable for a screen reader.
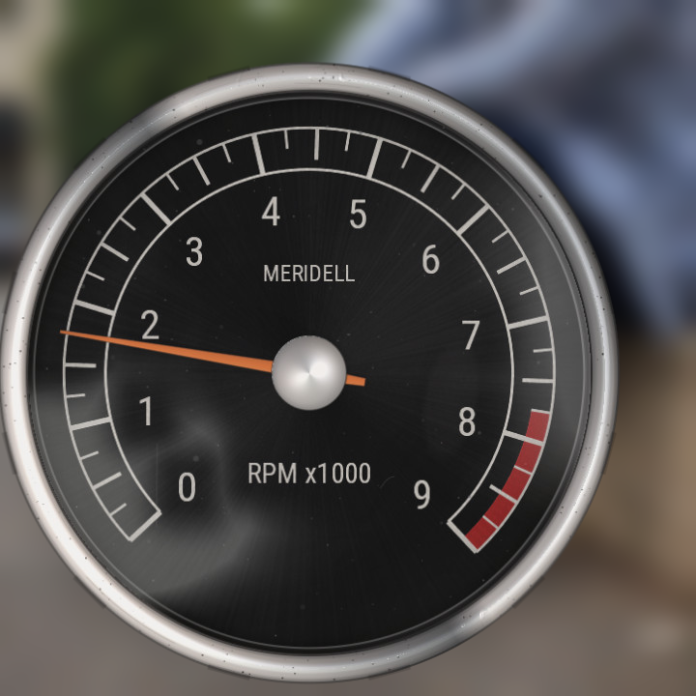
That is value=1750 unit=rpm
